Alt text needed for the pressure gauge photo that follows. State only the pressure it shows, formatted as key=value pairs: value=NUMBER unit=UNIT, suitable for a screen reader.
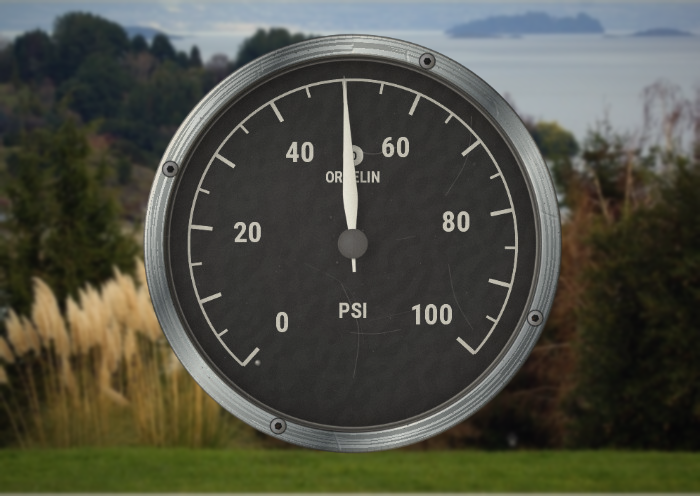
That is value=50 unit=psi
